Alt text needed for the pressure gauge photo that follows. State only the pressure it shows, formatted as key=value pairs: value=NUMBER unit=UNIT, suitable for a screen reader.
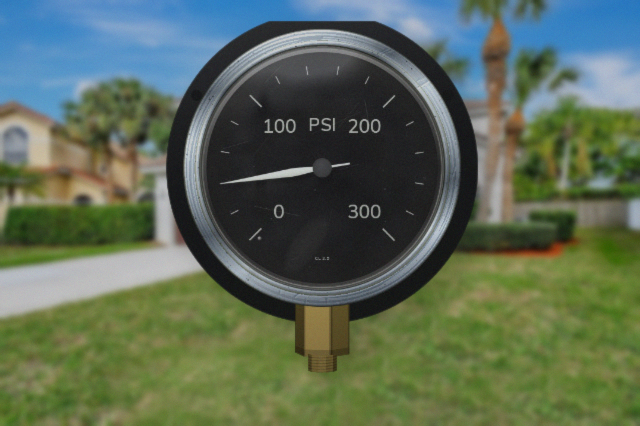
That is value=40 unit=psi
